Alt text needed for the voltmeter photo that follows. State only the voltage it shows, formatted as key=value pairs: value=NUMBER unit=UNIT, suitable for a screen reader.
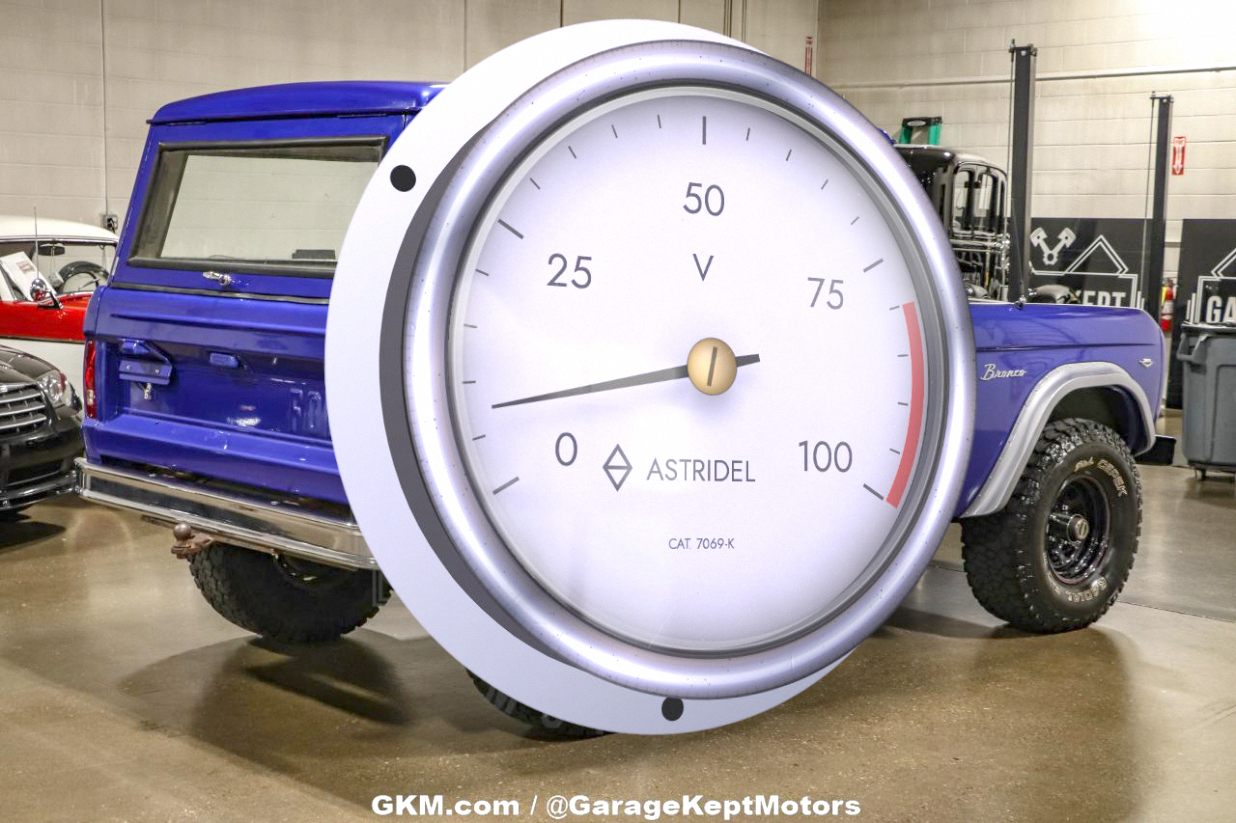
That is value=7.5 unit=V
